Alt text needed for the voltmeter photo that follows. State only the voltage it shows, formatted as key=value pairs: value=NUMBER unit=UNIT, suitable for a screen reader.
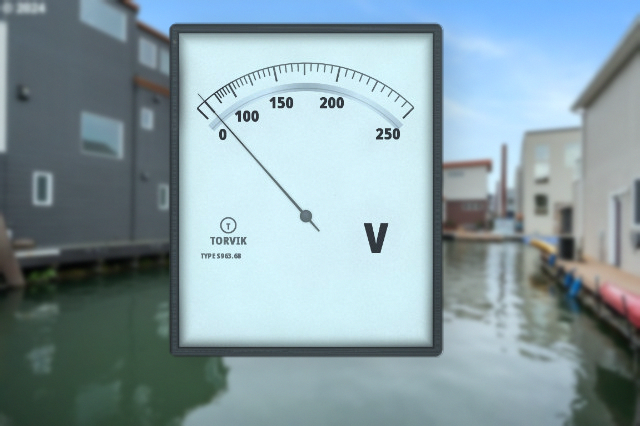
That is value=50 unit=V
